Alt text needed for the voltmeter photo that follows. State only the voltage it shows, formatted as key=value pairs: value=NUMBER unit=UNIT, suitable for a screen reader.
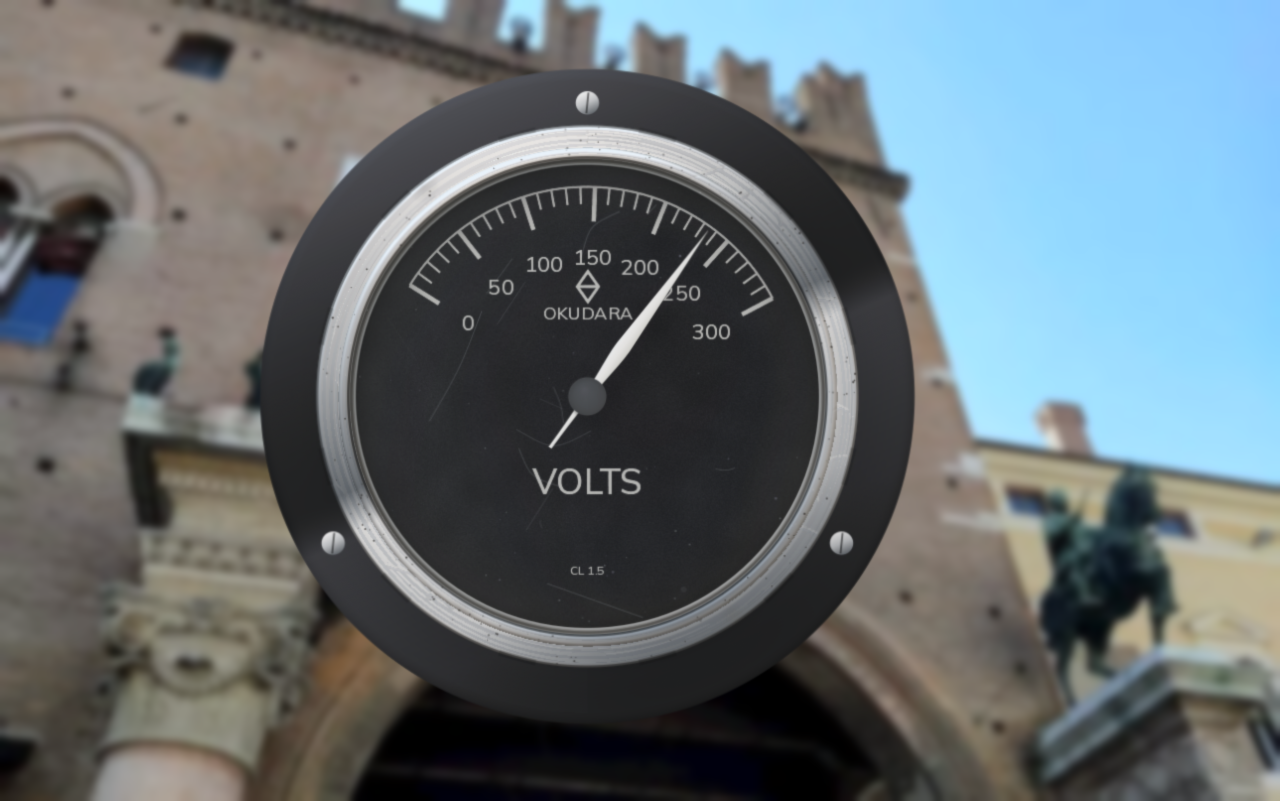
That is value=235 unit=V
